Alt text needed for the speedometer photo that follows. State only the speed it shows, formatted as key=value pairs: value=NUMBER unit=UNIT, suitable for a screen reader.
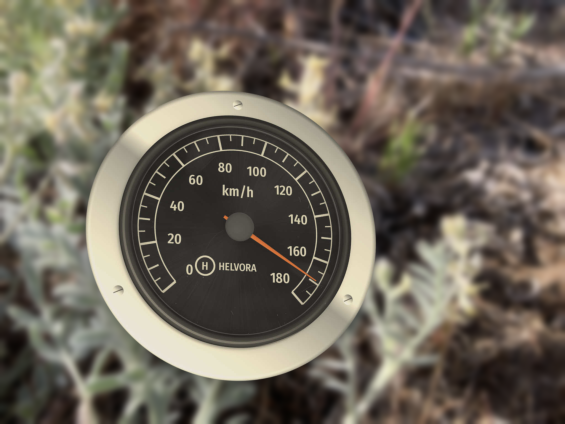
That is value=170 unit=km/h
